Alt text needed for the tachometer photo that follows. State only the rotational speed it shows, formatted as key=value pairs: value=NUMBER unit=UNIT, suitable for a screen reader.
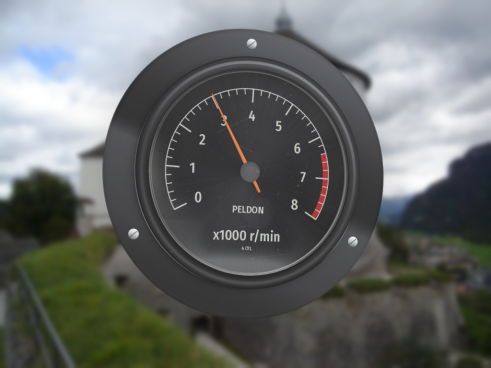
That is value=3000 unit=rpm
